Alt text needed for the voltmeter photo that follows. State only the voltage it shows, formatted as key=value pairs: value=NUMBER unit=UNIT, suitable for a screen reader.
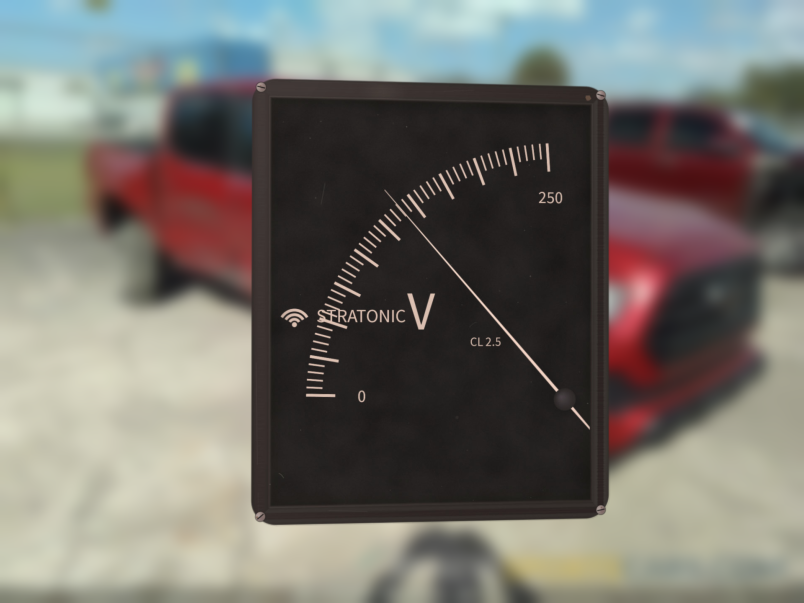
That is value=140 unit=V
